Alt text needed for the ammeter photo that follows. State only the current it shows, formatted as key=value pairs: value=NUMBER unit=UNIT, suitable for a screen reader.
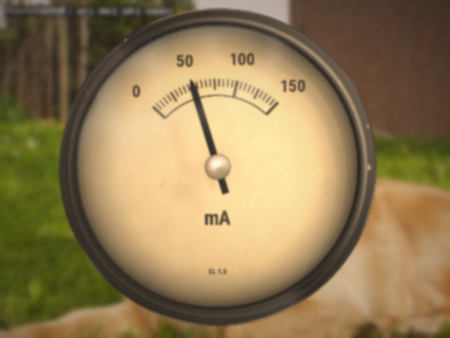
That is value=50 unit=mA
